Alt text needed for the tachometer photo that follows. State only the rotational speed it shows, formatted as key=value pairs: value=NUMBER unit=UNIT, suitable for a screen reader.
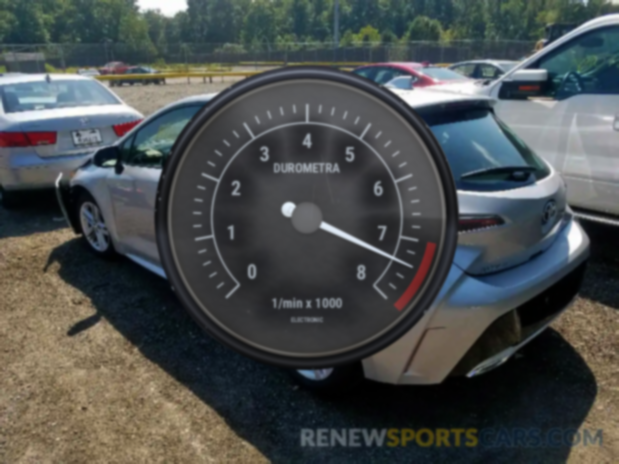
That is value=7400 unit=rpm
